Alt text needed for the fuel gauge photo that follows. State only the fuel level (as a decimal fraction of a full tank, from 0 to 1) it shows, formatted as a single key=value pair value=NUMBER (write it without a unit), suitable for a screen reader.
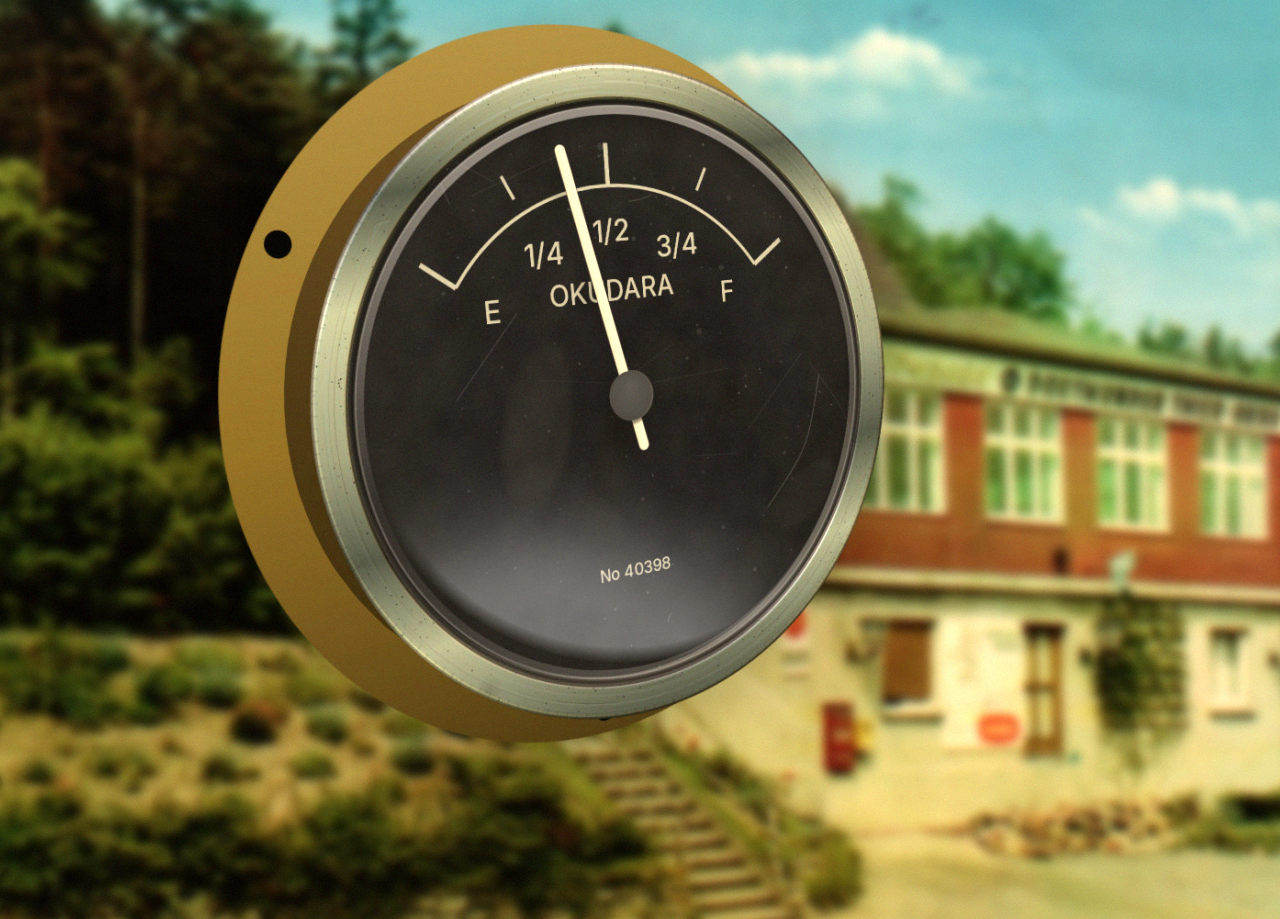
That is value=0.375
